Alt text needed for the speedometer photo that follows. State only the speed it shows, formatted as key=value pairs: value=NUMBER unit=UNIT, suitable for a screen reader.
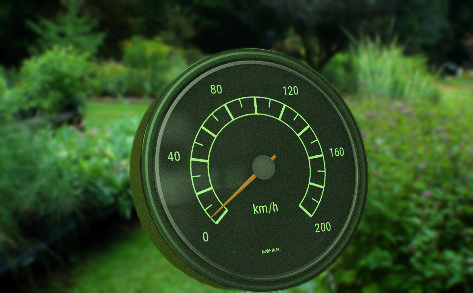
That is value=5 unit=km/h
